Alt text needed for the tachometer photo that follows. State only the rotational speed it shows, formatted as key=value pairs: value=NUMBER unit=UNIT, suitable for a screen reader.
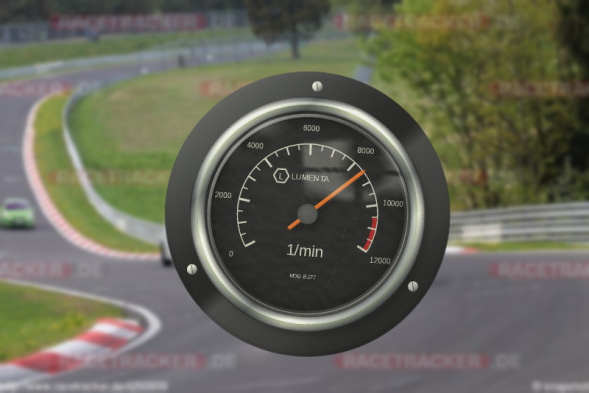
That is value=8500 unit=rpm
